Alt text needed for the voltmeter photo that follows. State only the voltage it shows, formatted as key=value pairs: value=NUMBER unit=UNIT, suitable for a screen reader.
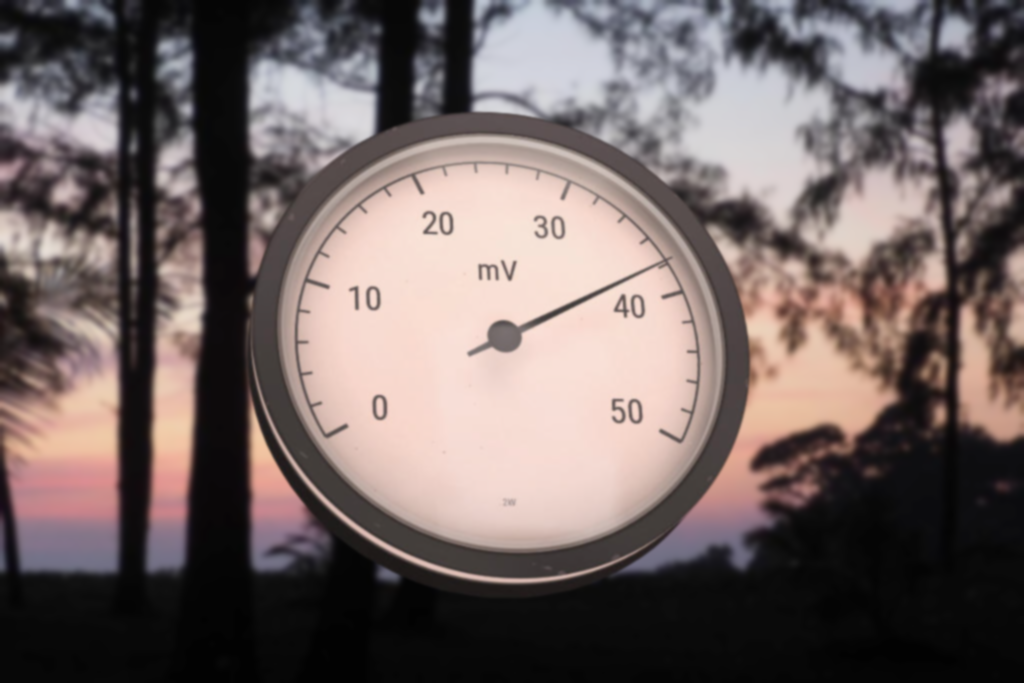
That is value=38 unit=mV
